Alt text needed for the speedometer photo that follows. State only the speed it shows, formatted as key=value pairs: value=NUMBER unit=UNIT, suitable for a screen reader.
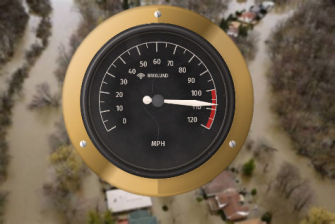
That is value=107.5 unit=mph
